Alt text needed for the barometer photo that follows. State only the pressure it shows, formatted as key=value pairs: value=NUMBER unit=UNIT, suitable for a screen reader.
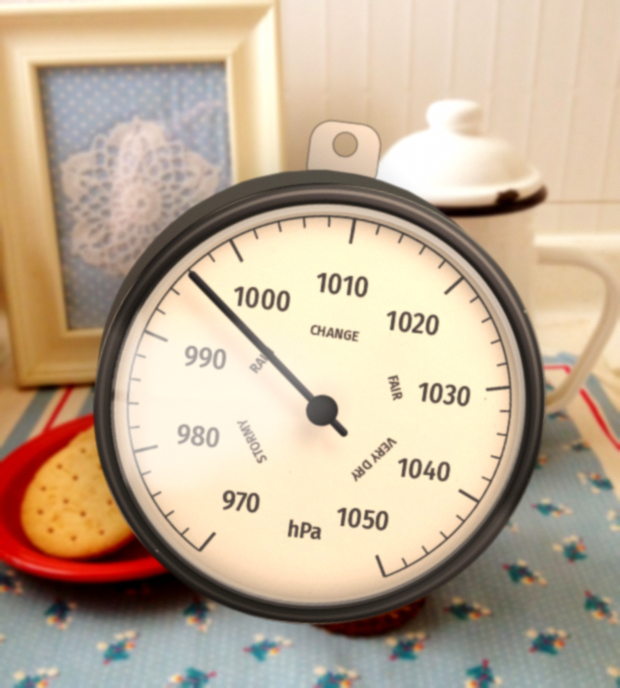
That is value=996 unit=hPa
